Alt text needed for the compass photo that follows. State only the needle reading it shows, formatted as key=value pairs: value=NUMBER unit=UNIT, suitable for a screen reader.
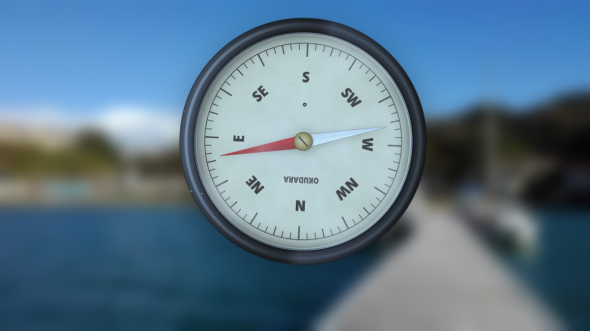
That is value=77.5 unit=°
